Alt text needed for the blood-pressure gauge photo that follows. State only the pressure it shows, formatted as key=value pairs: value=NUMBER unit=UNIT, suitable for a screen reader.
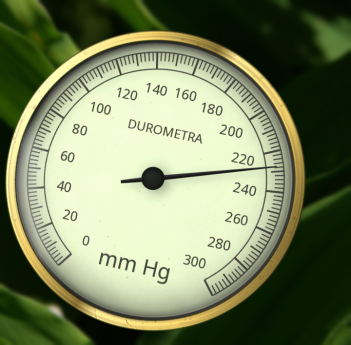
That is value=228 unit=mmHg
